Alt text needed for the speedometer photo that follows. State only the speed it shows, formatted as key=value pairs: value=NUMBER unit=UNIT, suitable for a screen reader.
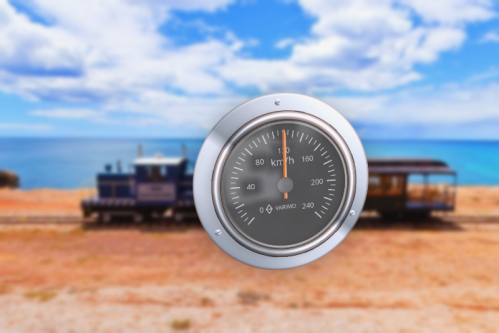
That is value=120 unit=km/h
